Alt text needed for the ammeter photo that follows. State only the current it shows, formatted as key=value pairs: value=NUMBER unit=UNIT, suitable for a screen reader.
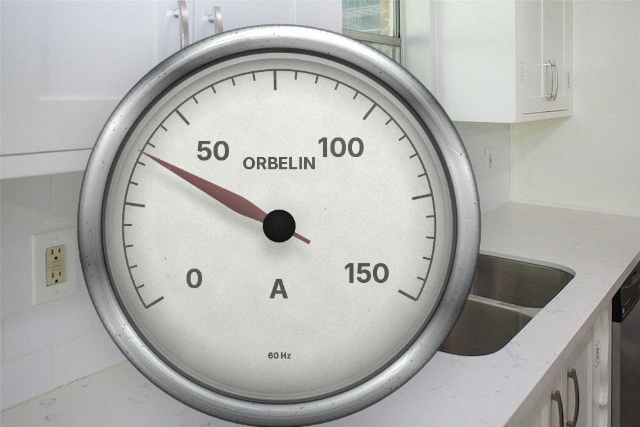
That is value=37.5 unit=A
